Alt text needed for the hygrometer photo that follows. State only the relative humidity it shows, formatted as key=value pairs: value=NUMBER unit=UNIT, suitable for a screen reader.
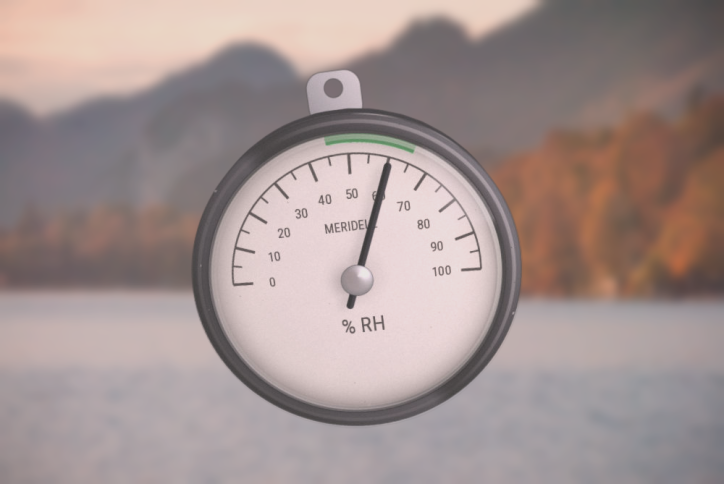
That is value=60 unit=%
